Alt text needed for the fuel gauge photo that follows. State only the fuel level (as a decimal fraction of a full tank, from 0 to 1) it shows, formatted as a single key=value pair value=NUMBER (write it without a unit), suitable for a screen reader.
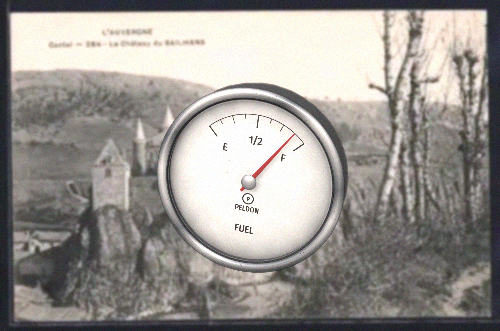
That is value=0.875
